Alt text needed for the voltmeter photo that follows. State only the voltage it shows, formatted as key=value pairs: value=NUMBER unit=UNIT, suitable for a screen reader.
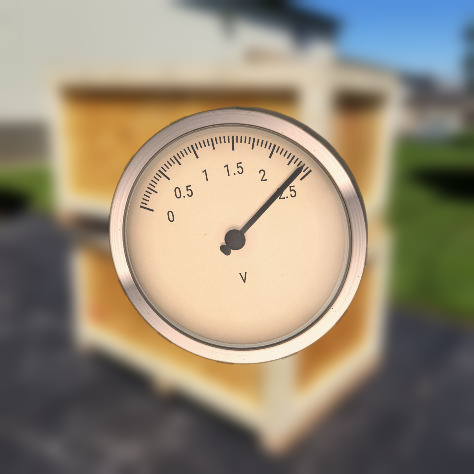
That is value=2.4 unit=V
